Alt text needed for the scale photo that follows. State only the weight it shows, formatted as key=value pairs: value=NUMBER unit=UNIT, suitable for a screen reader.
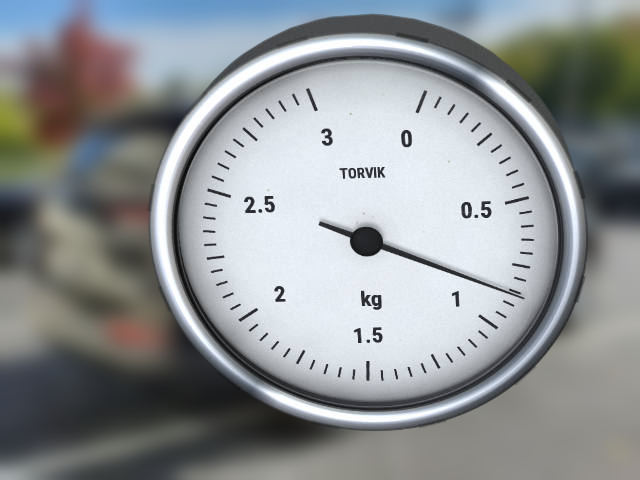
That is value=0.85 unit=kg
